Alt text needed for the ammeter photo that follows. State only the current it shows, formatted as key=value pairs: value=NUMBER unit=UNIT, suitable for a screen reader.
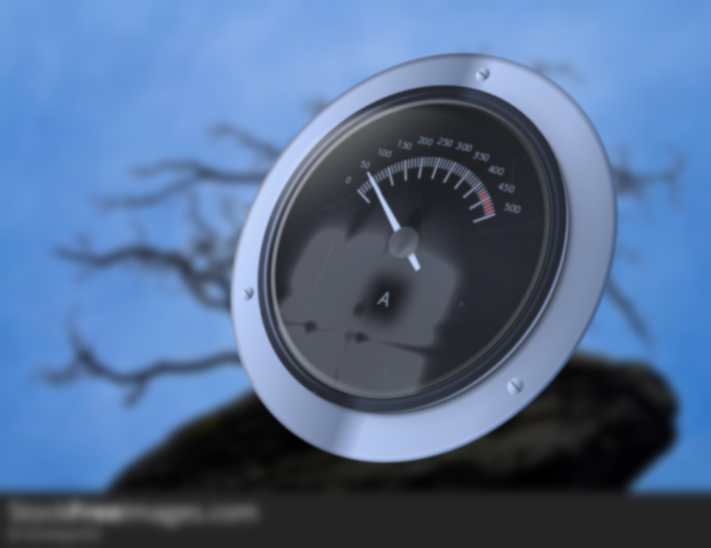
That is value=50 unit=A
